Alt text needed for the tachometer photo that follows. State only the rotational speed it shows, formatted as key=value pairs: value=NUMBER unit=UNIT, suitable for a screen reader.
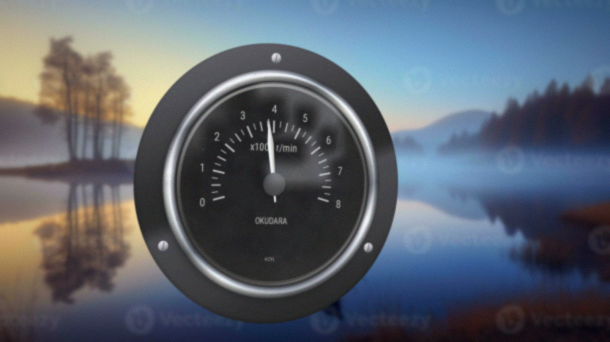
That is value=3750 unit=rpm
